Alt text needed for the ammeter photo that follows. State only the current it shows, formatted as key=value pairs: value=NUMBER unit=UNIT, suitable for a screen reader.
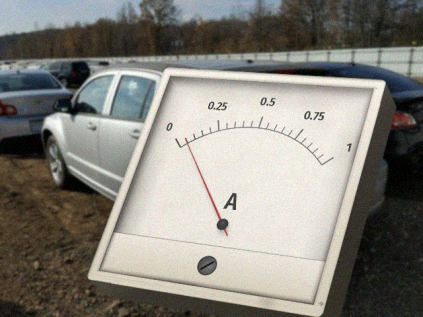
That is value=0.05 unit=A
